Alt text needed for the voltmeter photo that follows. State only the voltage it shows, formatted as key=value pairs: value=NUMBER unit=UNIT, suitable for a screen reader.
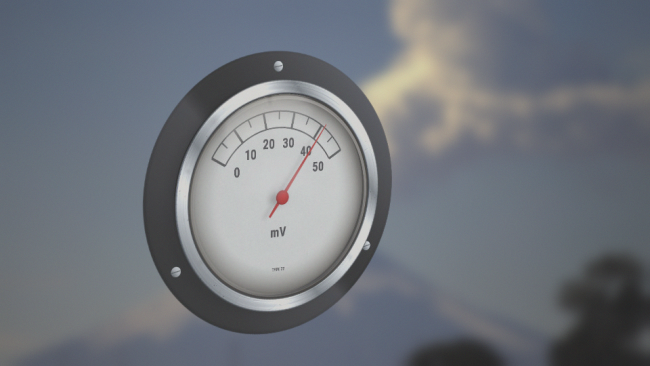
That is value=40 unit=mV
